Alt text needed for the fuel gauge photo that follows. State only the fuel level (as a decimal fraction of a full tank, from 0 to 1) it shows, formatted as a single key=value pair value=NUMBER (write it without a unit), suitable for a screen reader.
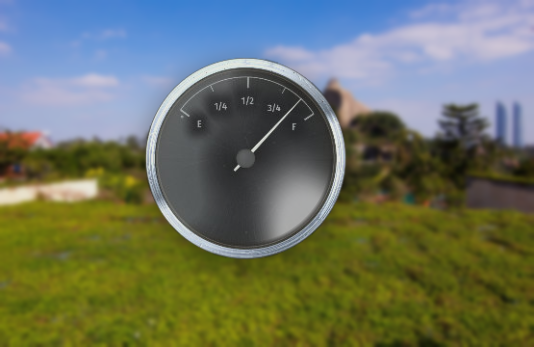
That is value=0.875
